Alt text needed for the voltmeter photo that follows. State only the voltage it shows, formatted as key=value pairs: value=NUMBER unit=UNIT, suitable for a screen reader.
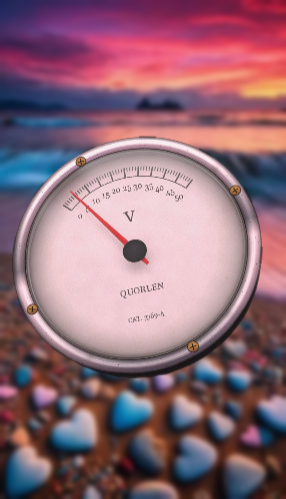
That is value=5 unit=V
